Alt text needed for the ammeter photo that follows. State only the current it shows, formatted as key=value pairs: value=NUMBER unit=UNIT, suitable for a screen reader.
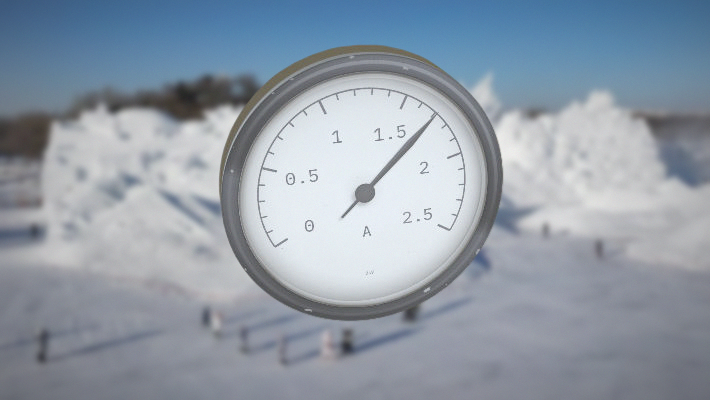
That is value=1.7 unit=A
